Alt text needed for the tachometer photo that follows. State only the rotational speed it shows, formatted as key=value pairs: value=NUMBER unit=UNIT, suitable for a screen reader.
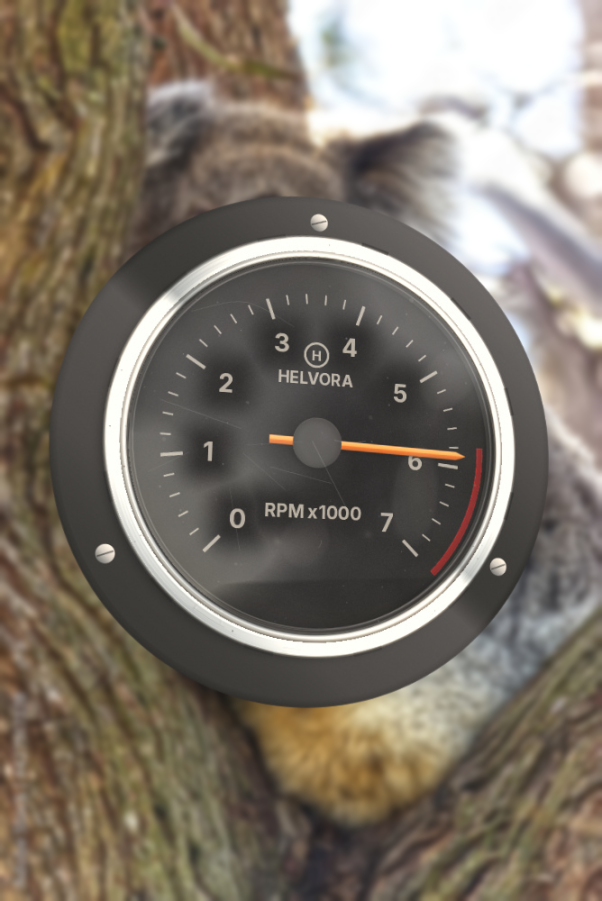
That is value=5900 unit=rpm
